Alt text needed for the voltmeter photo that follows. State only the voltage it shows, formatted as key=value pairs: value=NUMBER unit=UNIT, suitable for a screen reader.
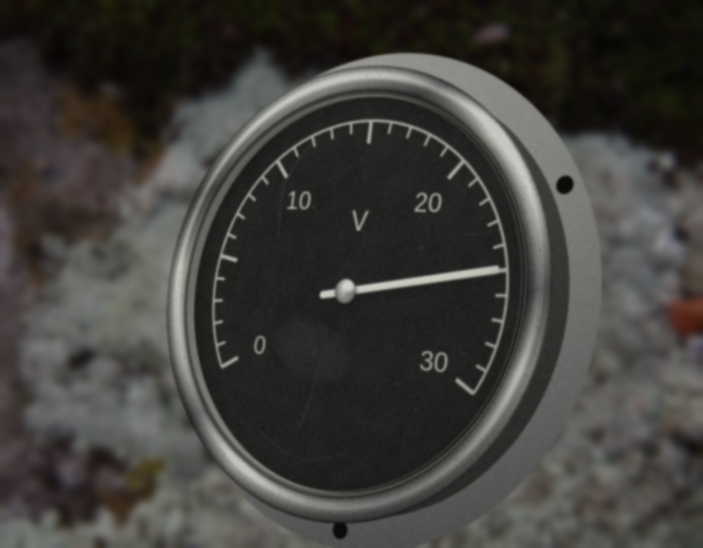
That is value=25 unit=V
